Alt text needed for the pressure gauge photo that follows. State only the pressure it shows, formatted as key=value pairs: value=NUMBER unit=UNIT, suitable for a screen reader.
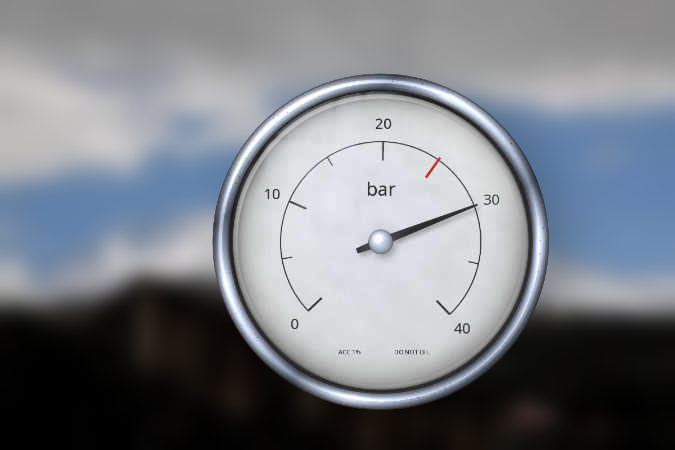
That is value=30 unit=bar
